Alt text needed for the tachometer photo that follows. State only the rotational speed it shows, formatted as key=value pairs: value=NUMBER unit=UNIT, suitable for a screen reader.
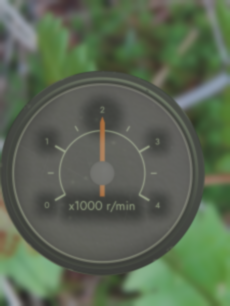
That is value=2000 unit=rpm
